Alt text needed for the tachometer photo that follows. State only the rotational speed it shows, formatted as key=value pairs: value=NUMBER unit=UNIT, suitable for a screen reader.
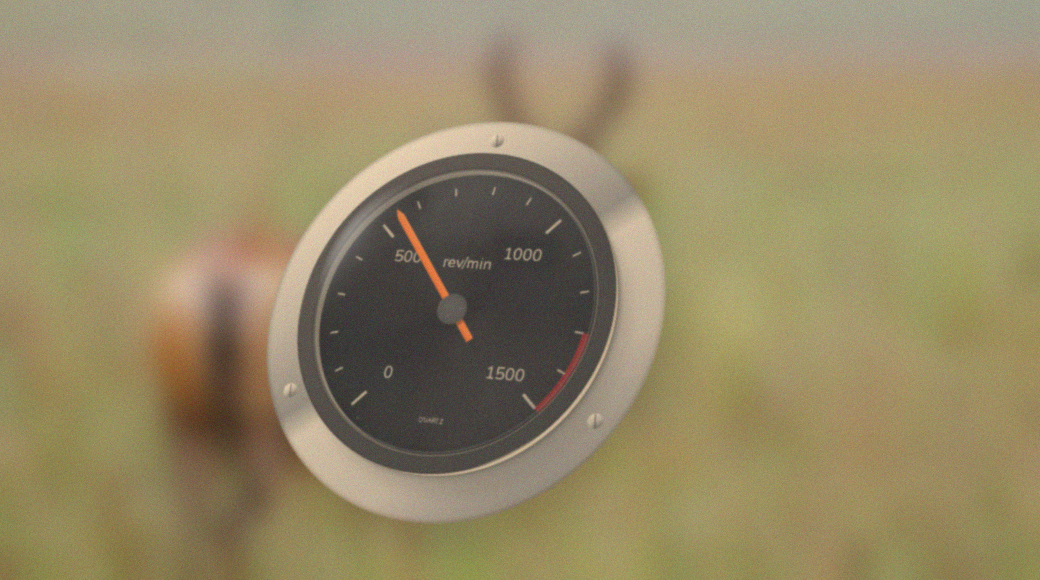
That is value=550 unit=rpm
